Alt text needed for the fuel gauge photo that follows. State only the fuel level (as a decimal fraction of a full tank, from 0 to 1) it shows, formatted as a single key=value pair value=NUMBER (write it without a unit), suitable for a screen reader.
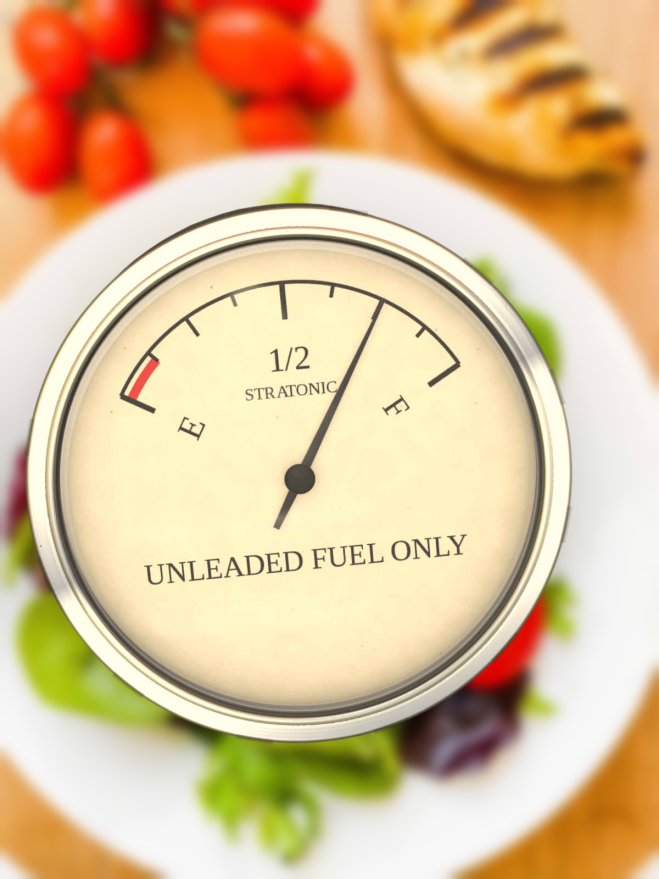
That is value=0.75
